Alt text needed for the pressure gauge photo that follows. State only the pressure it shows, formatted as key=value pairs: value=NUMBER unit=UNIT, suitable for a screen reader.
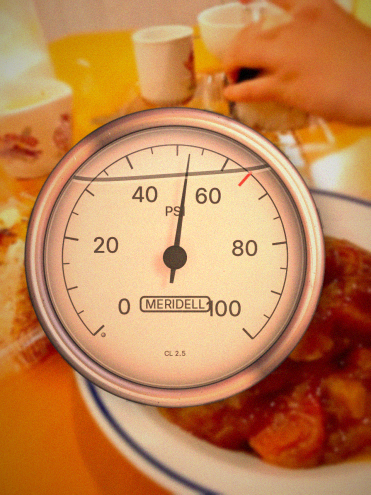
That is value=52.5 unit=psi
